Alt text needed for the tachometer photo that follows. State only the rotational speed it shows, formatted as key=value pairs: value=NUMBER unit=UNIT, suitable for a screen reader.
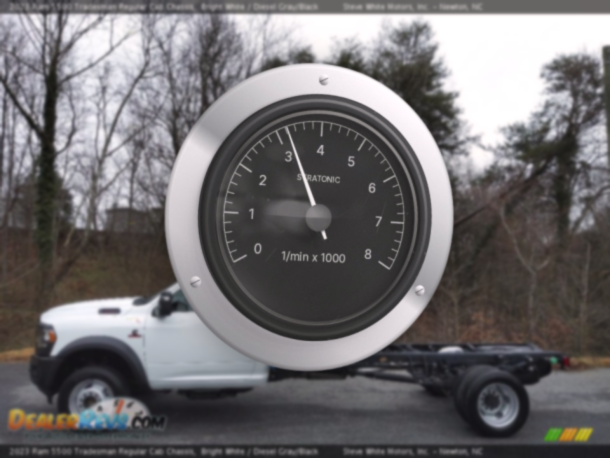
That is value=3200 unit=rpm
